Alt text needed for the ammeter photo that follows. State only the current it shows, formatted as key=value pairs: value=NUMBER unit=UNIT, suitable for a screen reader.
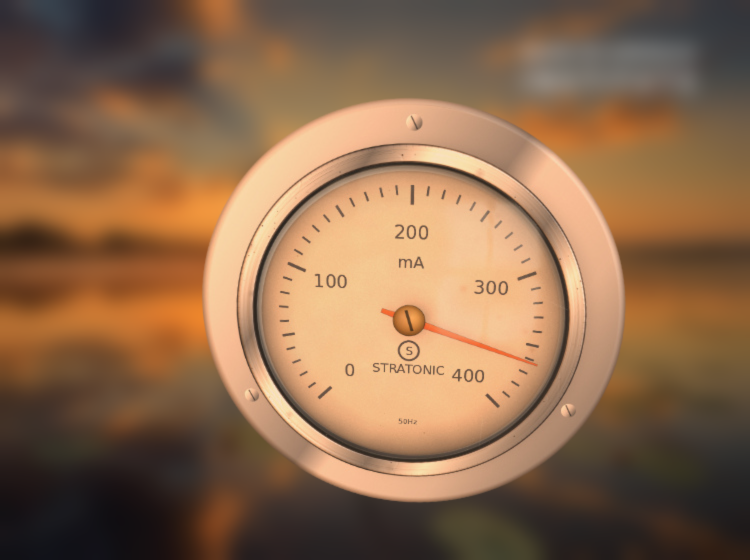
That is value=360 unit=mA
